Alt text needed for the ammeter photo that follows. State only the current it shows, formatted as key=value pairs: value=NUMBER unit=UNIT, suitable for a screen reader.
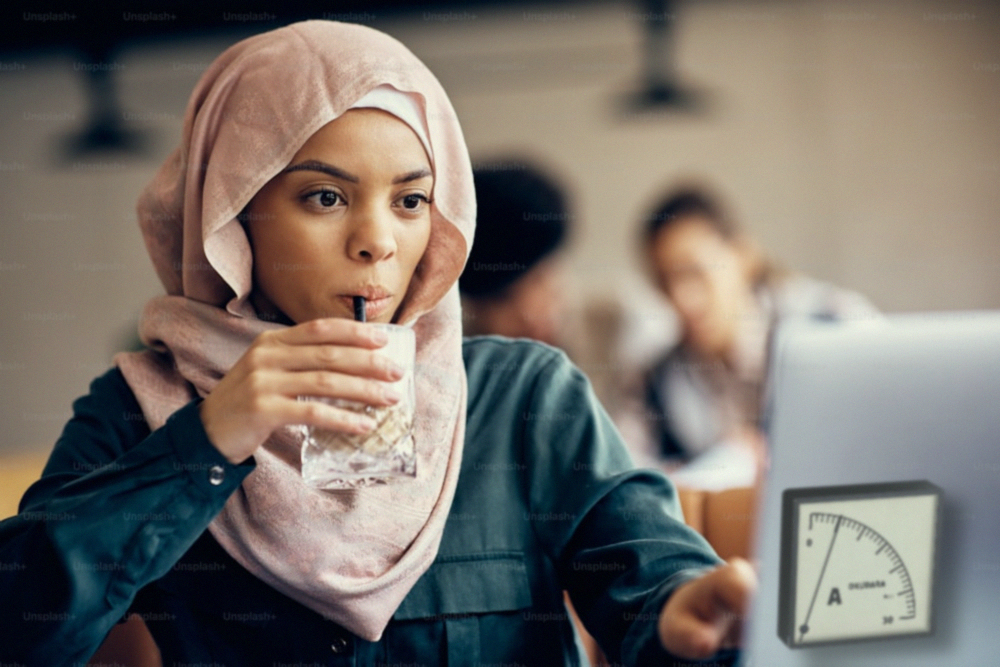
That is value=5 unit=A
